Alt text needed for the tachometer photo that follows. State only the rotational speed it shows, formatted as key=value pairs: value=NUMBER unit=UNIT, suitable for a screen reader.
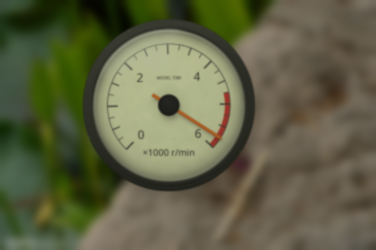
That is value=5750 unit=rpm
